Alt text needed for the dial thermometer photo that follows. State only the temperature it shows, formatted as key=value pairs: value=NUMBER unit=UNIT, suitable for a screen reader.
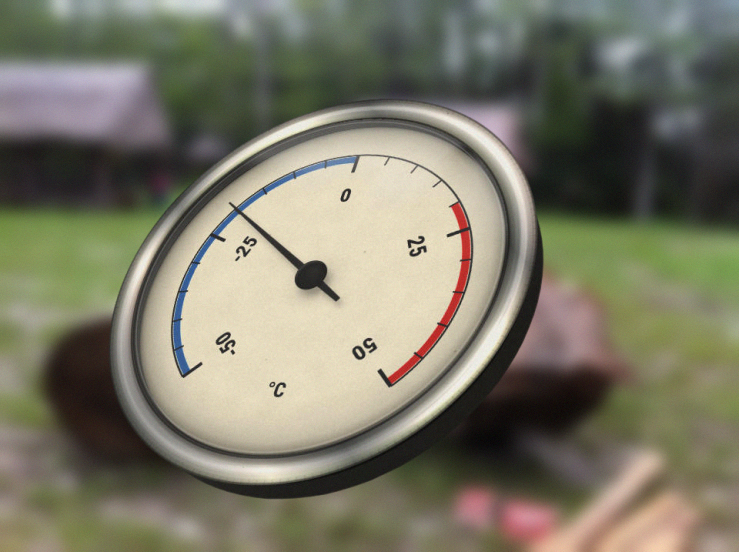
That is value=-20 unit=°C
